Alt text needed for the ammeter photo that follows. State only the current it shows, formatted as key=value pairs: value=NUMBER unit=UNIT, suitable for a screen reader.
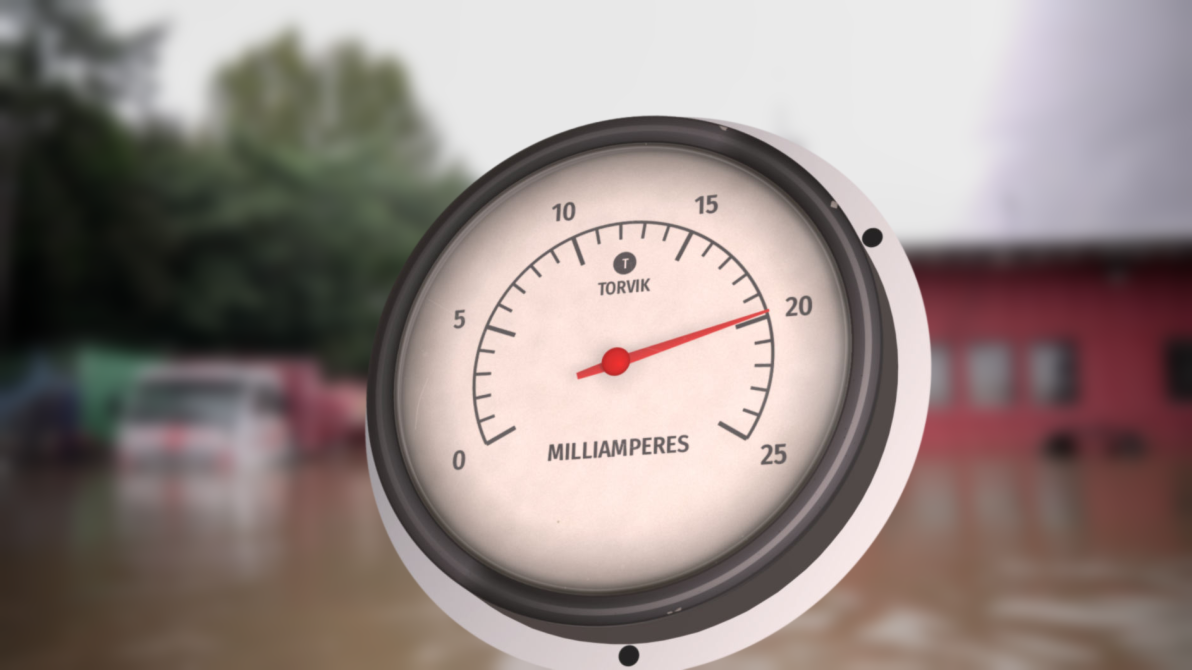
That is value=20 unit=mA
